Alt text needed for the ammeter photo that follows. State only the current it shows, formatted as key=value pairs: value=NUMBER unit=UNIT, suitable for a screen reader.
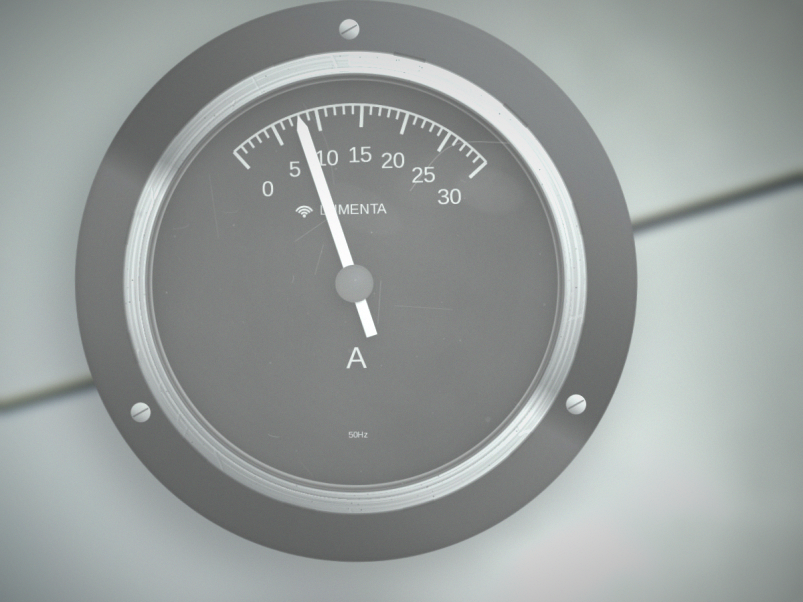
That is value=8 unit=A
